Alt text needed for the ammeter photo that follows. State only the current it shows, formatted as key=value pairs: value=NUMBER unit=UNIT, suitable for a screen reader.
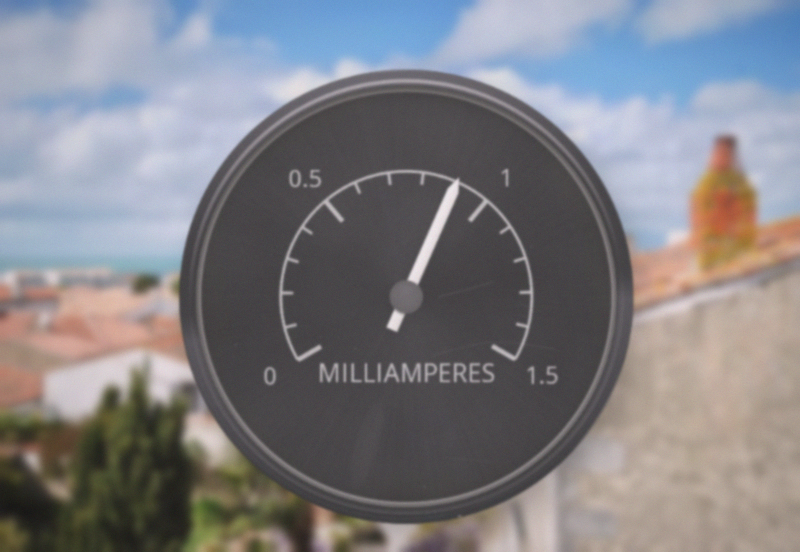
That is value=0.9 unit=mA
